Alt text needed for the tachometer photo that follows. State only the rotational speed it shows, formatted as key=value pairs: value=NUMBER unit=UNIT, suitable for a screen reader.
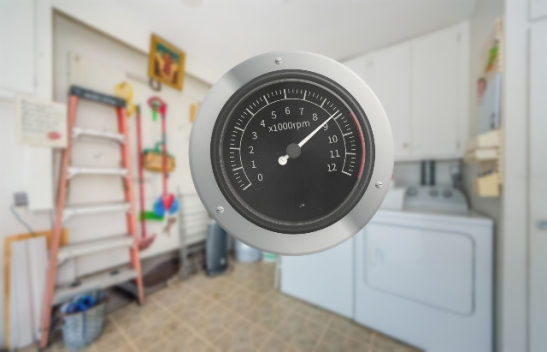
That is value=8800 unit=rpm
